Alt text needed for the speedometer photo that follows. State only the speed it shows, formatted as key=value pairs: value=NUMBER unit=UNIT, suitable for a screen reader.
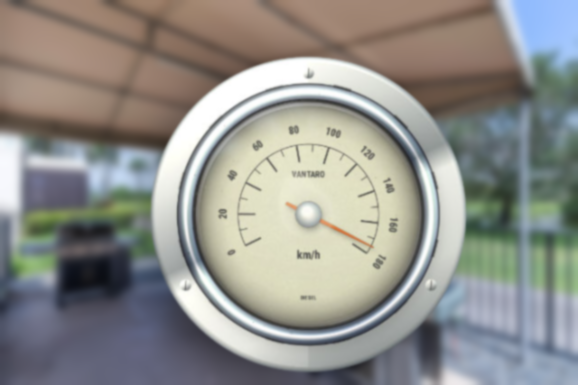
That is value=175 unit=km/h
